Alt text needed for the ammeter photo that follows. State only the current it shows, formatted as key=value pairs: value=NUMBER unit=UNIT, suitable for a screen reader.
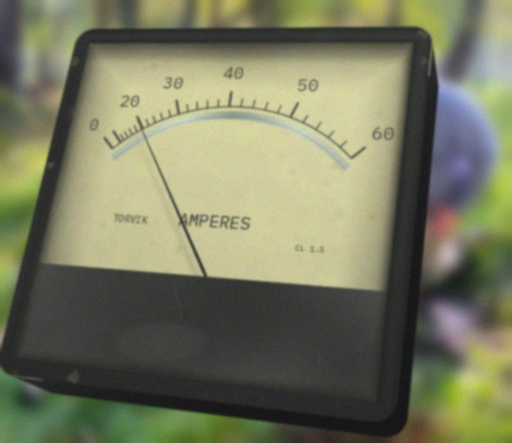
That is value=20 unit=A
